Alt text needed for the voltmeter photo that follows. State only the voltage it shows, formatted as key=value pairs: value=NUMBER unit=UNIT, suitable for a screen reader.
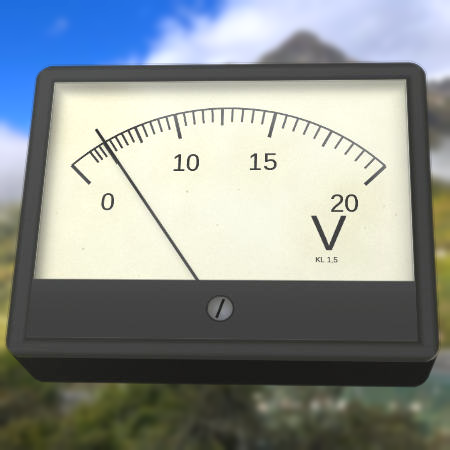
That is value=5 unit=V
